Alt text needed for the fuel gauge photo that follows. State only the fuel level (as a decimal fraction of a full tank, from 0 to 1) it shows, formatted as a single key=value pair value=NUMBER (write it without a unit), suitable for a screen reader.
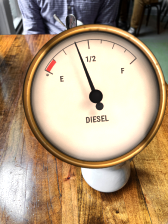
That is value=0.375
